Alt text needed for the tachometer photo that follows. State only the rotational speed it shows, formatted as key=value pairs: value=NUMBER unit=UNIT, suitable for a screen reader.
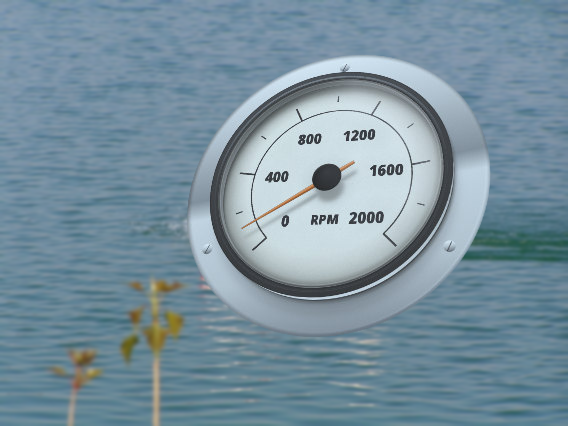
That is value=100 unit=rpm
